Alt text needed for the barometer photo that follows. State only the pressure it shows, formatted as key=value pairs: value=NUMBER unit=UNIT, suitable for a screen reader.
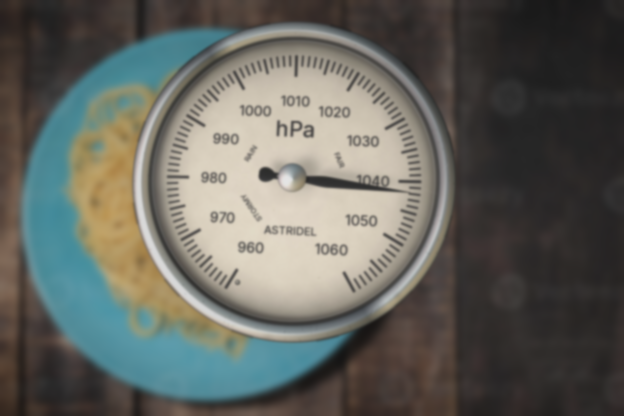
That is value=1042 unit=hPa
